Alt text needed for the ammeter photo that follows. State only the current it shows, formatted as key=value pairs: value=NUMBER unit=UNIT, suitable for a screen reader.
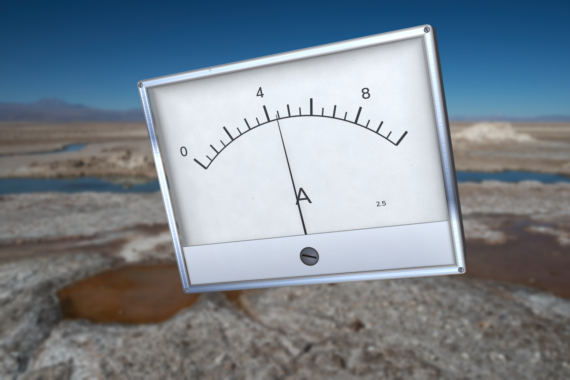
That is value=4.5 unit=A
